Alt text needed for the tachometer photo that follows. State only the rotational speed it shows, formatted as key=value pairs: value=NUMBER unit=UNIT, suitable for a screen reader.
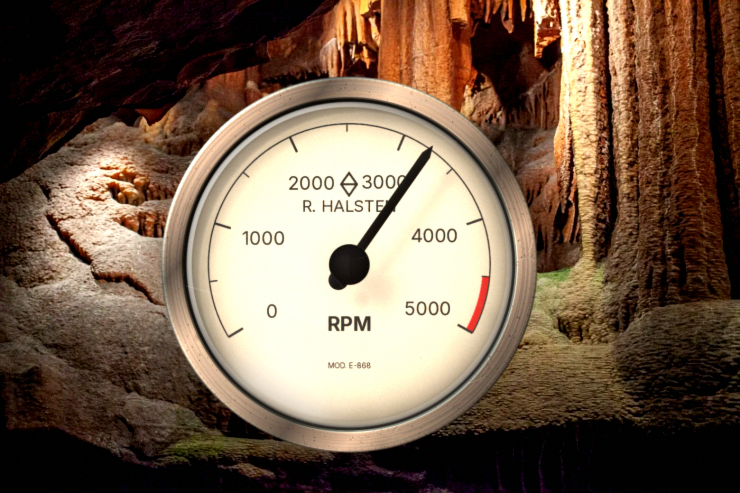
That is value=3250 unit=rpm
